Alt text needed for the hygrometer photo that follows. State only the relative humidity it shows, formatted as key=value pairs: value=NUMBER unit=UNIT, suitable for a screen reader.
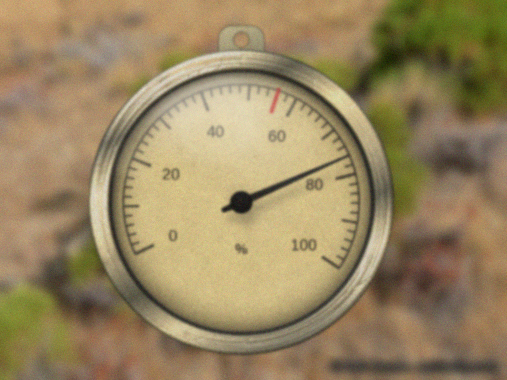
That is value=76 unit=%
